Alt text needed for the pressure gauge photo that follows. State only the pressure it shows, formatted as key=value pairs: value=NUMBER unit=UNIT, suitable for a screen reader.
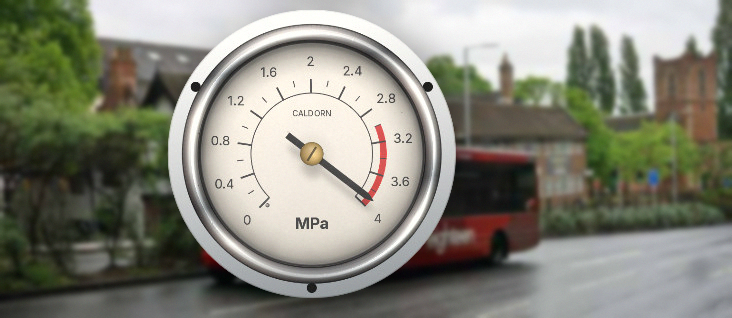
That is value=3.9 unit=MPa
